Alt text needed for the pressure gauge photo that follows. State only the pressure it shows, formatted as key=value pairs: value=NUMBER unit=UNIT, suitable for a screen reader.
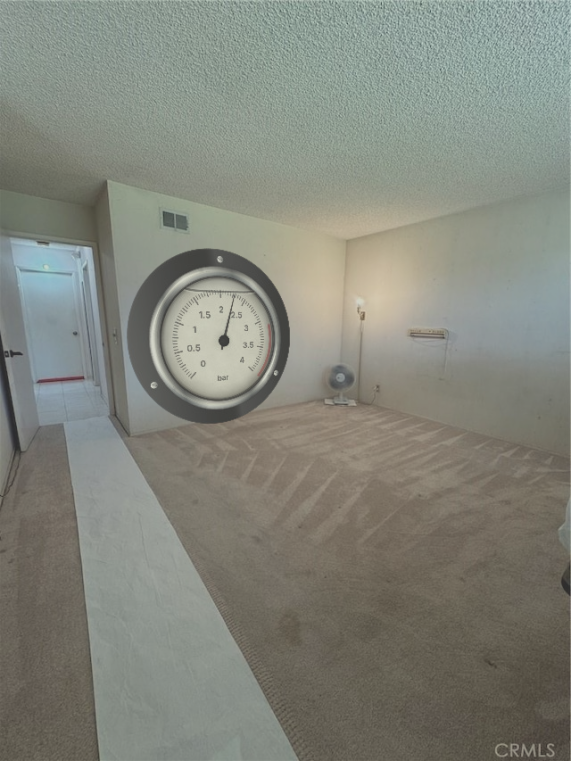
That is value=2.25 unit=bar
